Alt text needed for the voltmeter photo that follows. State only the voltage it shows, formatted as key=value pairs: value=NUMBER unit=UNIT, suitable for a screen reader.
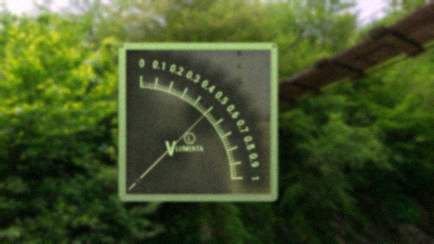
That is value=0.5 unit=V
